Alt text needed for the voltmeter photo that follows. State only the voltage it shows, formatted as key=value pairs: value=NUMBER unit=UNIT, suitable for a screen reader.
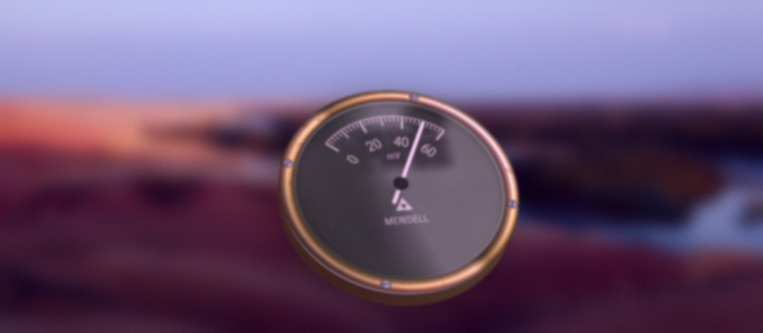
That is value=50 unit=mV
